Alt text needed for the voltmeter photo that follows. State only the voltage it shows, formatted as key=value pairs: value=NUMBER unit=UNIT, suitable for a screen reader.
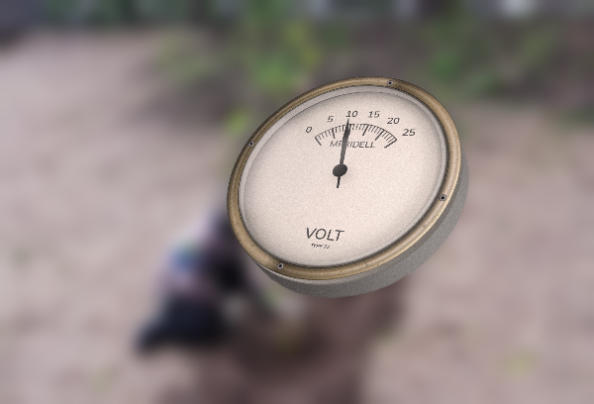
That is value=10 unit=V
